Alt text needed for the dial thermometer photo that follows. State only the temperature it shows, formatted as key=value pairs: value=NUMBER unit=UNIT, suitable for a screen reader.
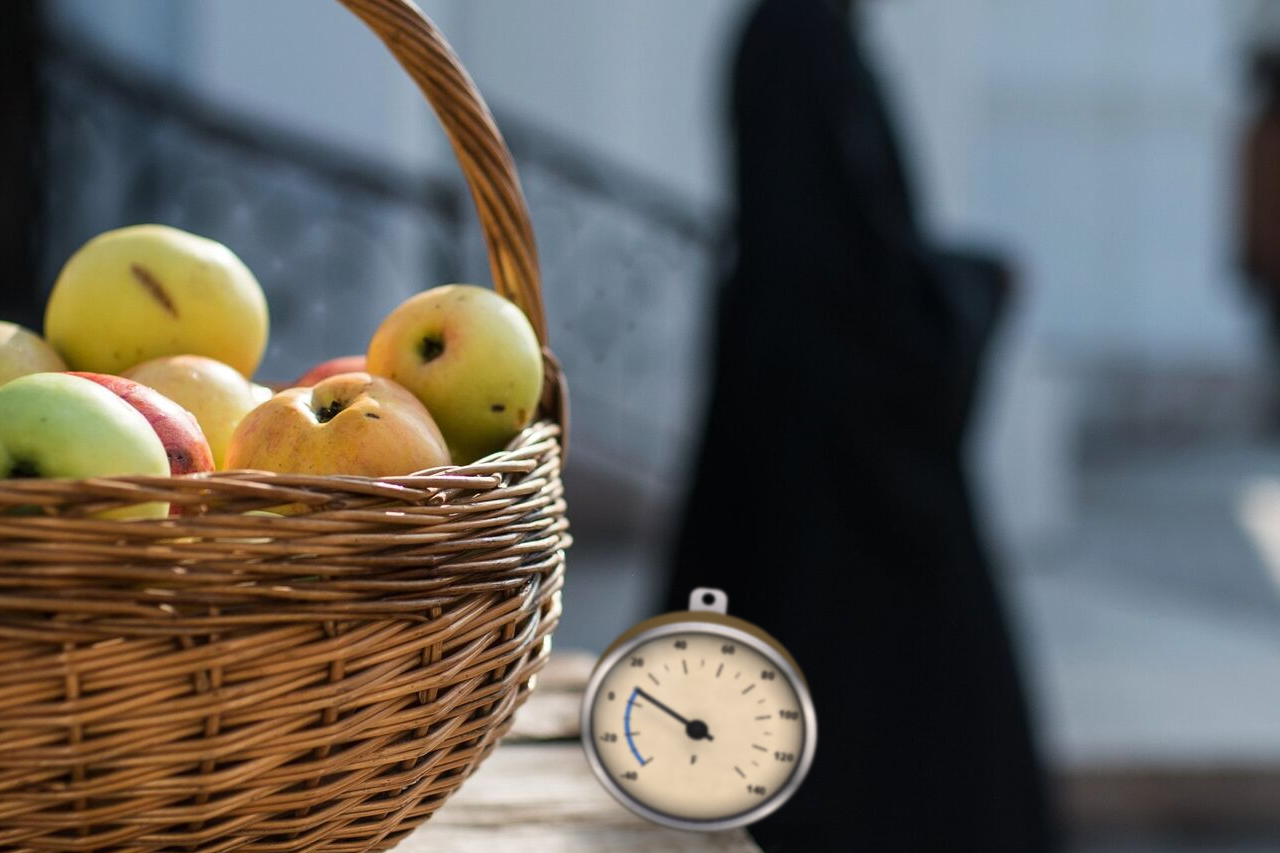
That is value=10 unit=°F
